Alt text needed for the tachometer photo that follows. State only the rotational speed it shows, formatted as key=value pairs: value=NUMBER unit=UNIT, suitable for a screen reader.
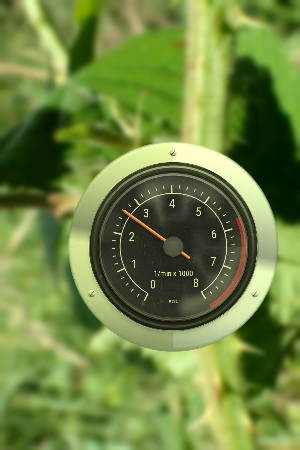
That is value=2600 unit=rpm
